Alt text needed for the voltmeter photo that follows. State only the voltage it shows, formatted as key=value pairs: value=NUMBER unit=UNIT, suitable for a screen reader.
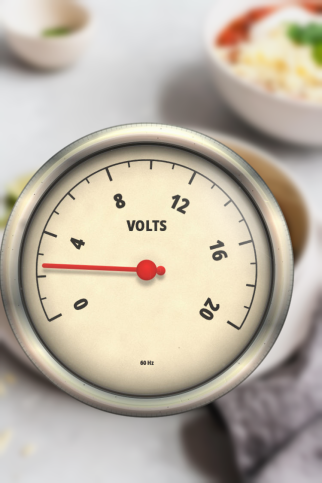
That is value=2.5 unit=V
